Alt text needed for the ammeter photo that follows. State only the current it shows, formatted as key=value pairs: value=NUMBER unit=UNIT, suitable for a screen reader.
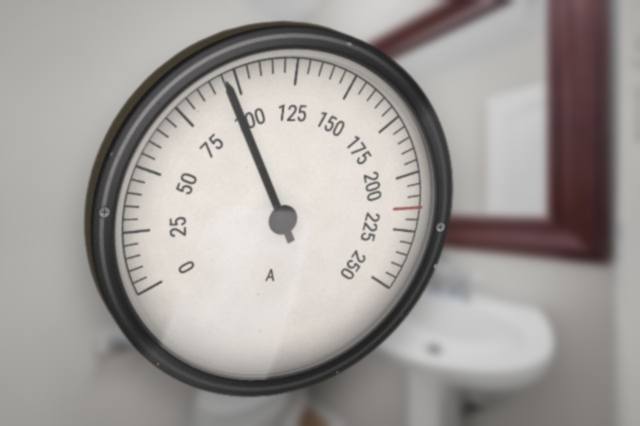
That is value=95 unit=A
